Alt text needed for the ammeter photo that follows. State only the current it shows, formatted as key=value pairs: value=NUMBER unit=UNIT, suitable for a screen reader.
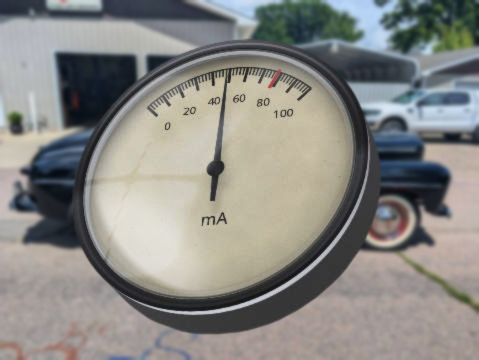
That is value=50 unit=mA
